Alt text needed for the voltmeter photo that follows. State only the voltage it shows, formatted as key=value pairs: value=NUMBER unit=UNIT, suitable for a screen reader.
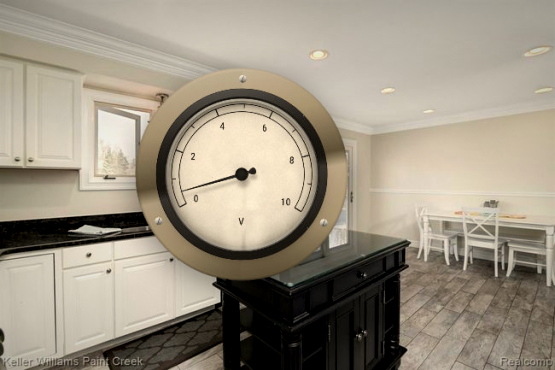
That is value=0.5 unit=V
